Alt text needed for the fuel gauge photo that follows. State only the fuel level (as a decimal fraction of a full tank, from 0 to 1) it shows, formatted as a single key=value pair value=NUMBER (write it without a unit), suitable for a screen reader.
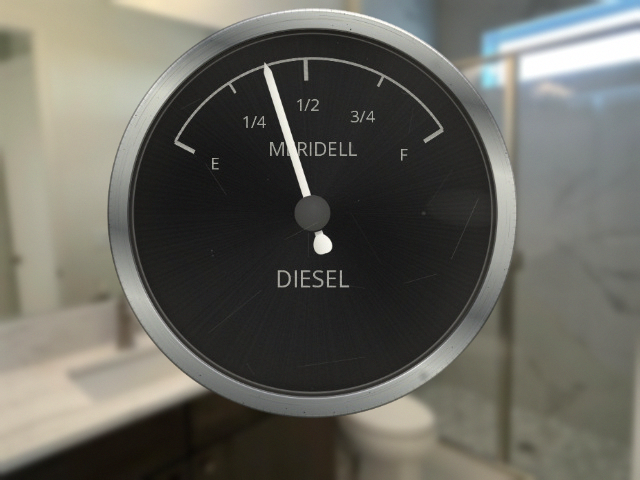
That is value=0.375
